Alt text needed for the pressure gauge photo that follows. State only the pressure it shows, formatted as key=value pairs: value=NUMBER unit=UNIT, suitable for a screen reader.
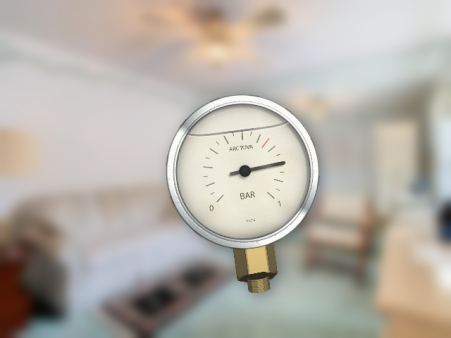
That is value=0.8 unit=bar
